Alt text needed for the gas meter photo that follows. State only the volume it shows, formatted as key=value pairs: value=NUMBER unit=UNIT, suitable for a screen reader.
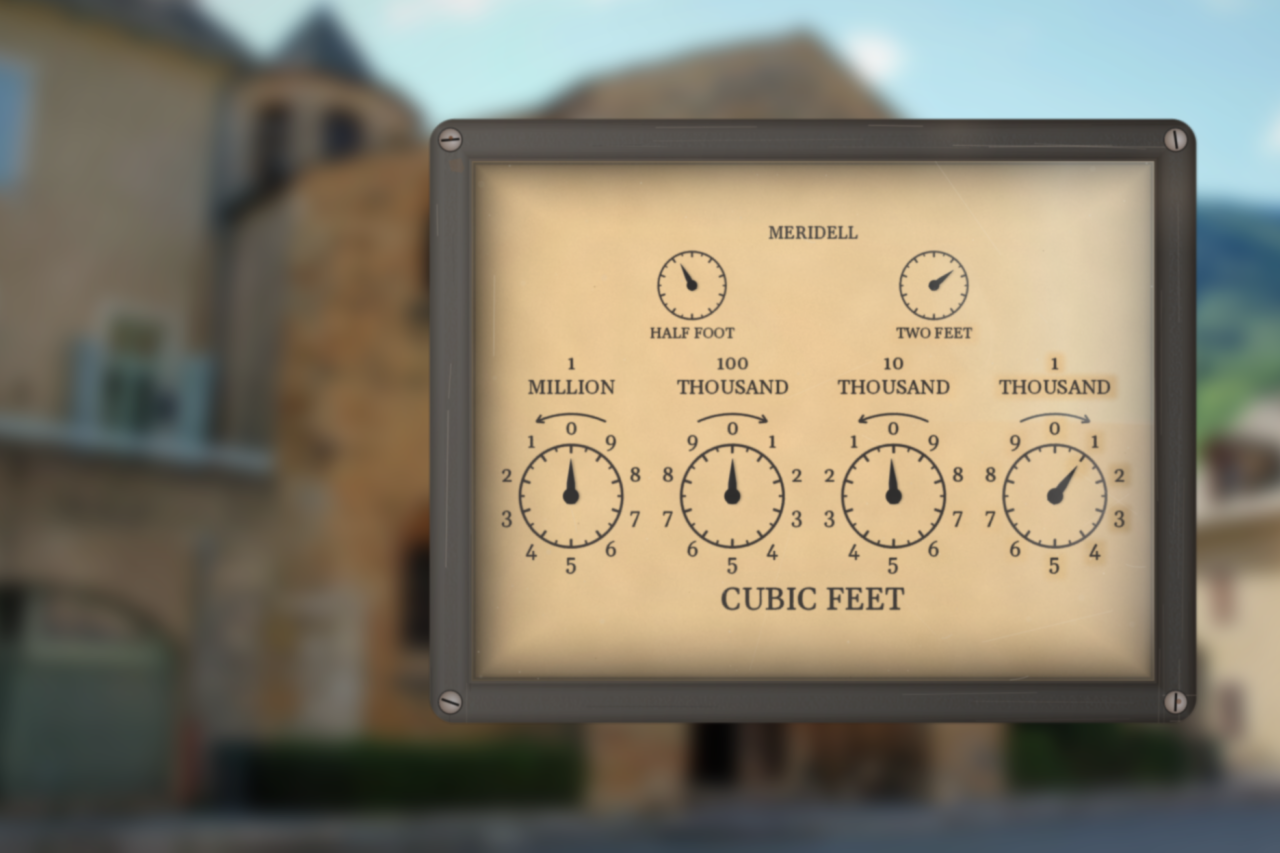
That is value=100 unit=ft³
